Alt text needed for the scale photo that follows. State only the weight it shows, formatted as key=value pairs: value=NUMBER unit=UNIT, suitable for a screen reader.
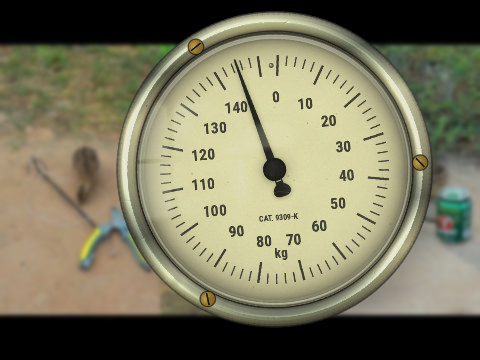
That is value=145 unit=kg
